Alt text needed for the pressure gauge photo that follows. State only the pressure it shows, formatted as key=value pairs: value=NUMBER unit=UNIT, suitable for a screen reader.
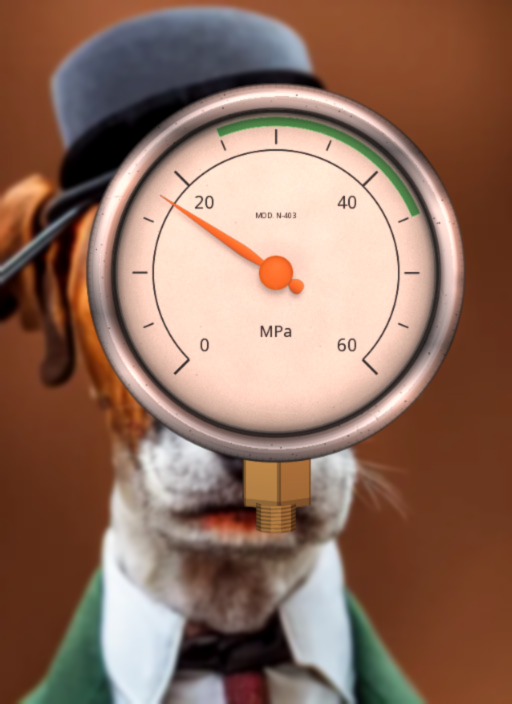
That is value=17.5 unit=MPa
